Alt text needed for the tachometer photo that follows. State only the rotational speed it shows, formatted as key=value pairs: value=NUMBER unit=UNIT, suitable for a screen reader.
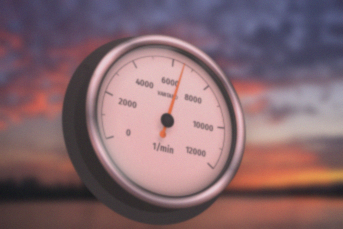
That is value=6500 unit=rpm
